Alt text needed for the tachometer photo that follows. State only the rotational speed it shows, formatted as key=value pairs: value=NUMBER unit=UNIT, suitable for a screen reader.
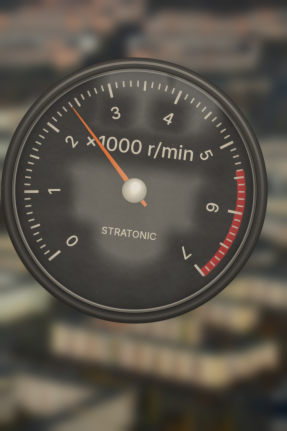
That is value=2400 unit=rpm
